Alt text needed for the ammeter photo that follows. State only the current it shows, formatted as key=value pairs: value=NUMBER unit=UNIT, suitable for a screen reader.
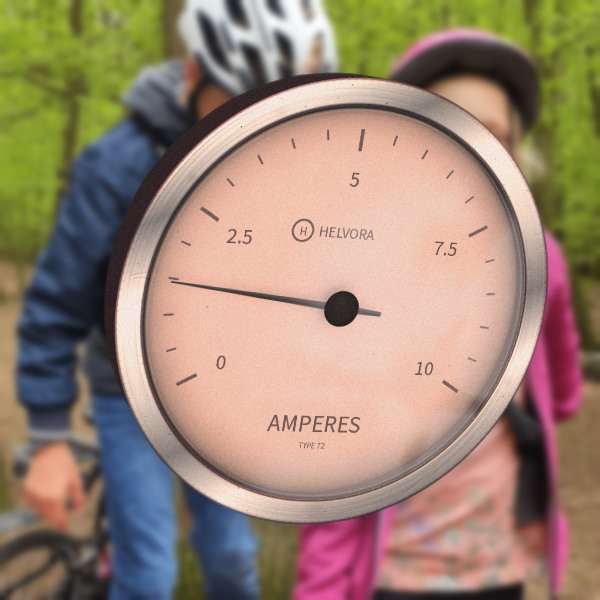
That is value=1.5 unit=A
